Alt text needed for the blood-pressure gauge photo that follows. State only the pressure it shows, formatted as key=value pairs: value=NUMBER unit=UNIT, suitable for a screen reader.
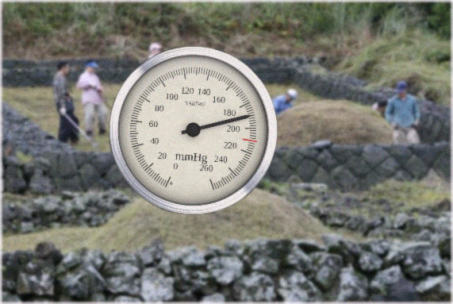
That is value=190 unit=mmHg
